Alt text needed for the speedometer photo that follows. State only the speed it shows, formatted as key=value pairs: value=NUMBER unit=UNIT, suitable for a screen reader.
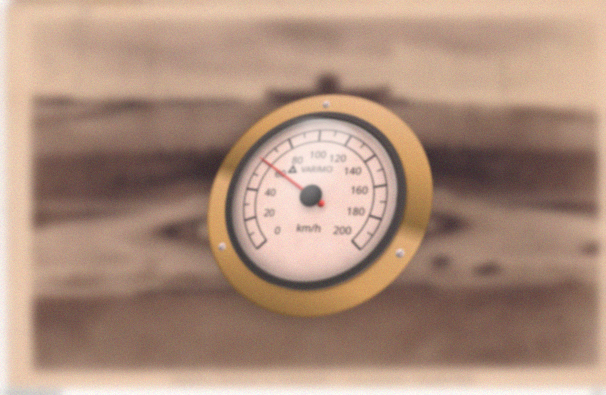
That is value=60 unit=km/h
